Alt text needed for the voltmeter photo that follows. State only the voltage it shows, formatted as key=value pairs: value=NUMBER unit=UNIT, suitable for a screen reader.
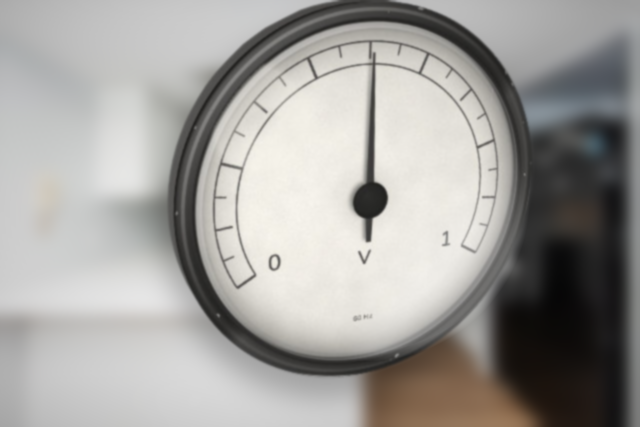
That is value=0.5 unit=V
